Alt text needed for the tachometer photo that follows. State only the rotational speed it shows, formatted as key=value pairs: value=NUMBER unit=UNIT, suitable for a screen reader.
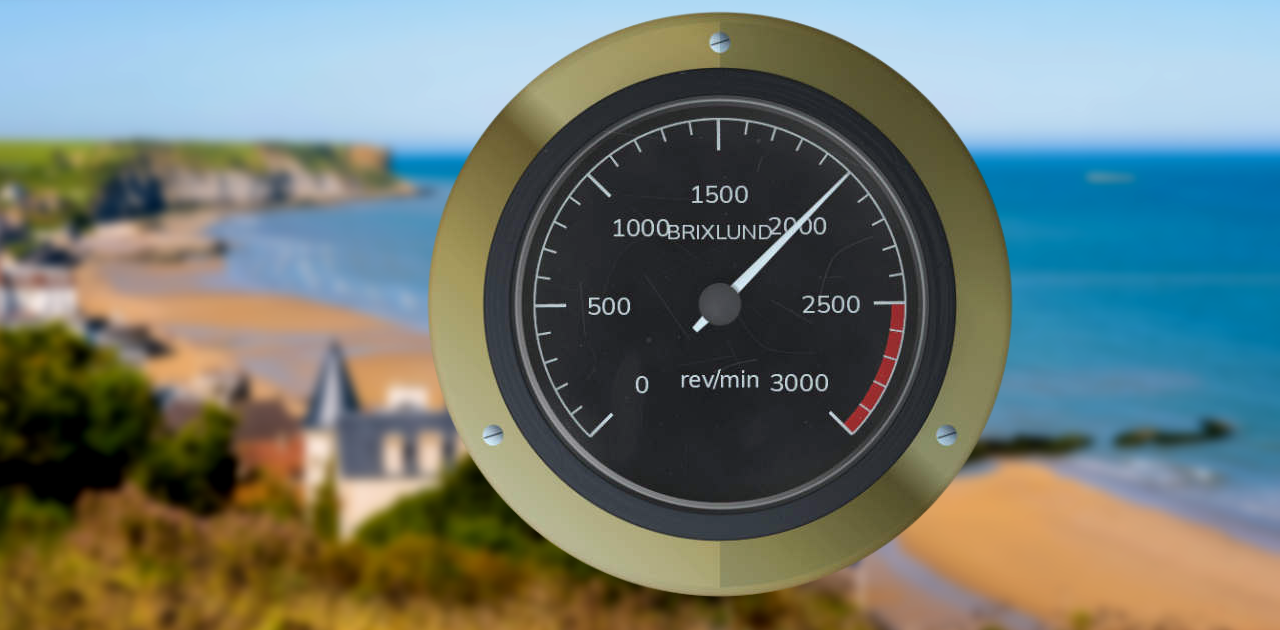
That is value=2000 unit=rpm
